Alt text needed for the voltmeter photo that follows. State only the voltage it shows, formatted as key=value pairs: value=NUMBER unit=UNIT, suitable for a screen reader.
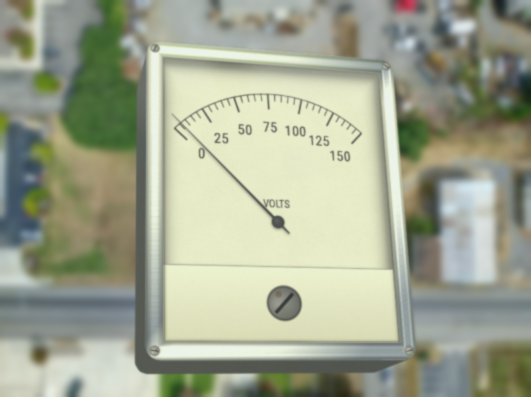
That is value=5 unit=V
